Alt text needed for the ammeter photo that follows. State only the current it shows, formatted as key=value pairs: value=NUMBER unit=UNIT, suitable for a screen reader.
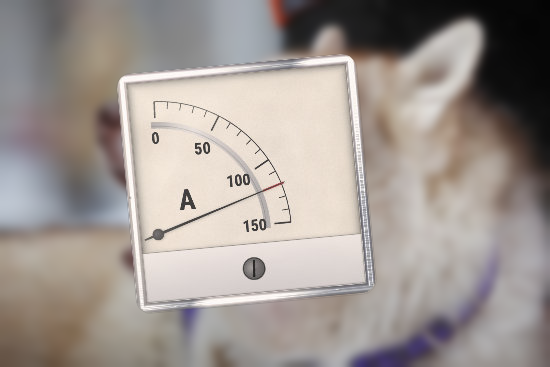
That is value=120 unit=A
